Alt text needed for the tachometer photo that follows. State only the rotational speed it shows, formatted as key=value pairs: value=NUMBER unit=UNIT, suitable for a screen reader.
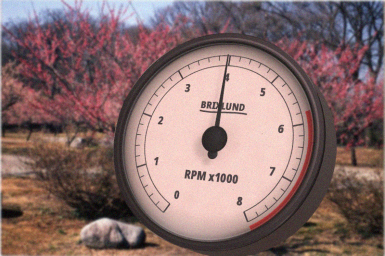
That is value=4000 unit=rpm
